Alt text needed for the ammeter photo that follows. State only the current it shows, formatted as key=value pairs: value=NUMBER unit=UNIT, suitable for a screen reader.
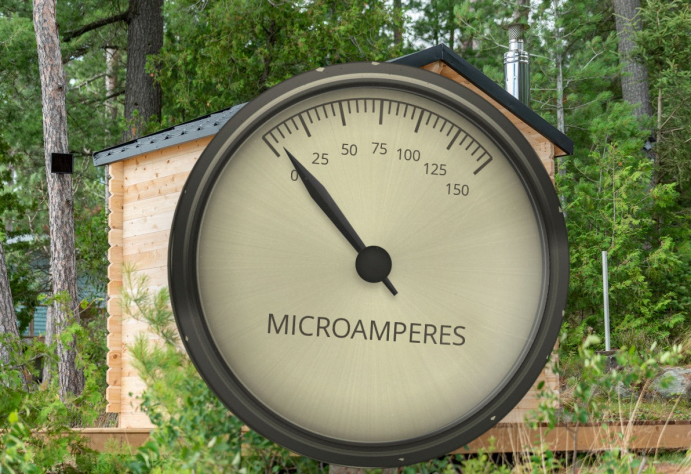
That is value=5 unit=µA
